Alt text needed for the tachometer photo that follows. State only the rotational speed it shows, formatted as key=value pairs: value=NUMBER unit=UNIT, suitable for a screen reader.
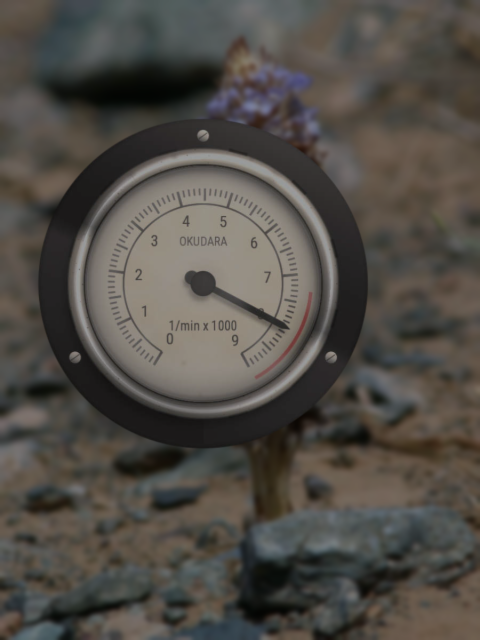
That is value=8000 unit=rpm
